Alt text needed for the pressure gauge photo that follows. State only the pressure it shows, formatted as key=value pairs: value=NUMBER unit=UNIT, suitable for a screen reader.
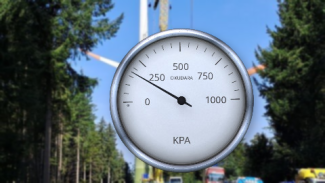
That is value=175 unit=kPa
